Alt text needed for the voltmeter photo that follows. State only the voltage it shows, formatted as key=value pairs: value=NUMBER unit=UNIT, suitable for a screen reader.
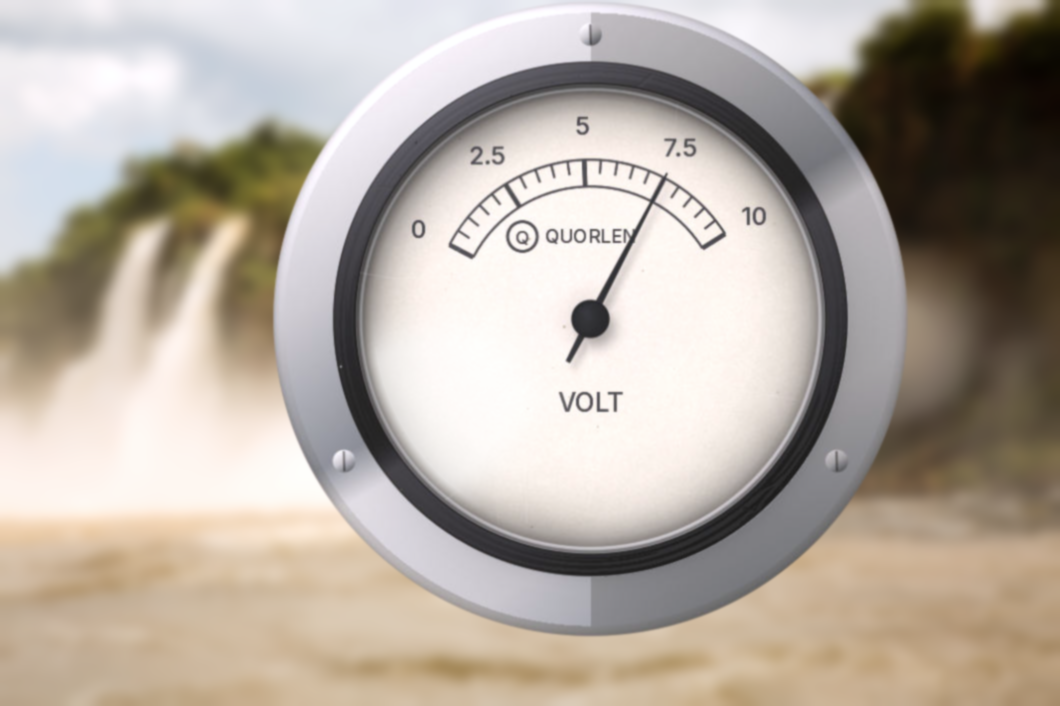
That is value=7.5 unit=V
